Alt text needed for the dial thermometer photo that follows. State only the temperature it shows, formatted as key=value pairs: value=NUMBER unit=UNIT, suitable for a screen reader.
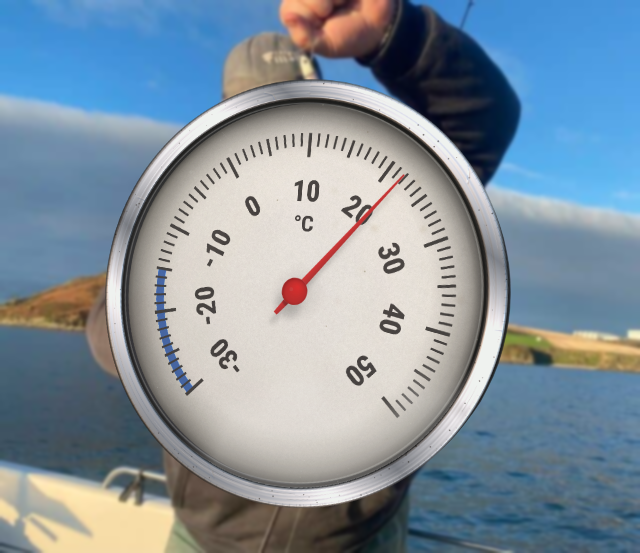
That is value=22 unit=°C
